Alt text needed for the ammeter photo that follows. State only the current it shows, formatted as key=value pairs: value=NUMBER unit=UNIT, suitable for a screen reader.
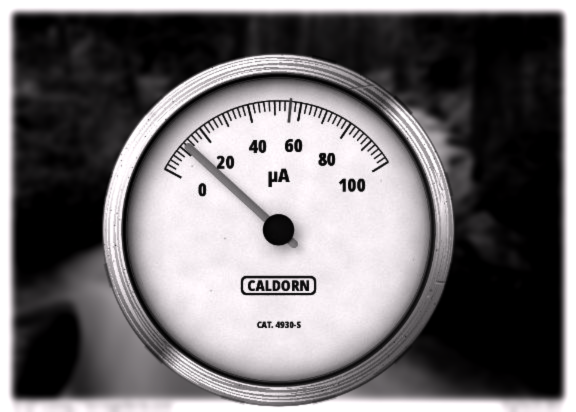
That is value=12 unit=µA
